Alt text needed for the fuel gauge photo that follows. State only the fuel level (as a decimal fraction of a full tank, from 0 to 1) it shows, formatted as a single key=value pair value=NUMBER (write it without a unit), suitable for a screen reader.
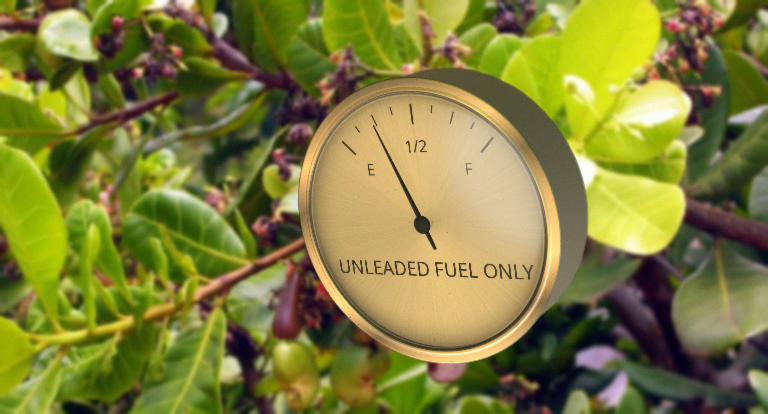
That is value=0.25
